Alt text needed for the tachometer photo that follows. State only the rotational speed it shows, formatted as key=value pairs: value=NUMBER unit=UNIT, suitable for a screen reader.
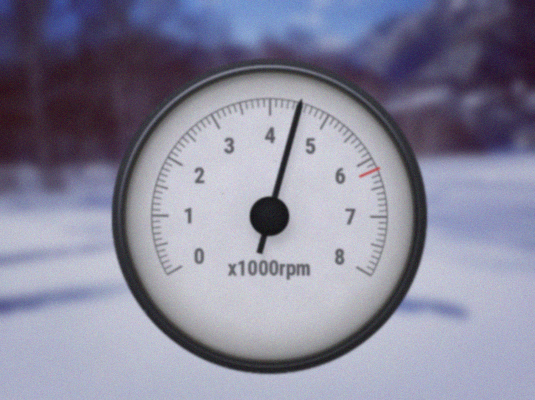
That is value=4500 unit=rpm
